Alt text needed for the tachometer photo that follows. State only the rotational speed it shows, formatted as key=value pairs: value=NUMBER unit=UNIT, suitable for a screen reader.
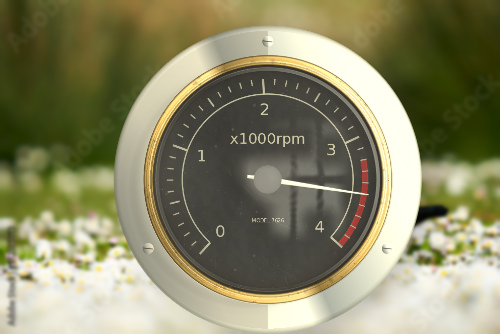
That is value=3500 unit=rpm
